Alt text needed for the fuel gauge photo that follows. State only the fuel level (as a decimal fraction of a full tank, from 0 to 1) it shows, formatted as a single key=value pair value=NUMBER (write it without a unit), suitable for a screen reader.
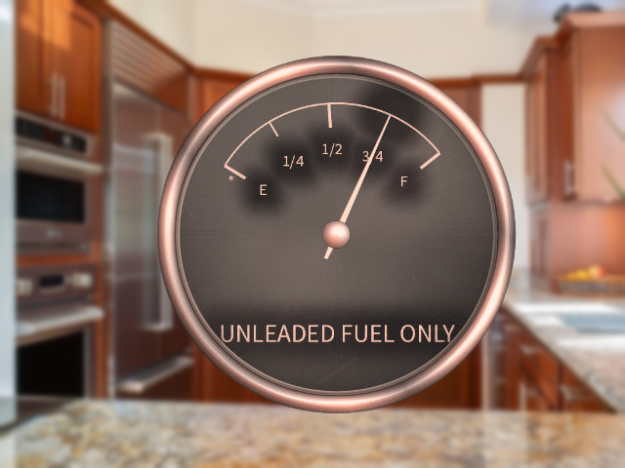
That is value=0.75
